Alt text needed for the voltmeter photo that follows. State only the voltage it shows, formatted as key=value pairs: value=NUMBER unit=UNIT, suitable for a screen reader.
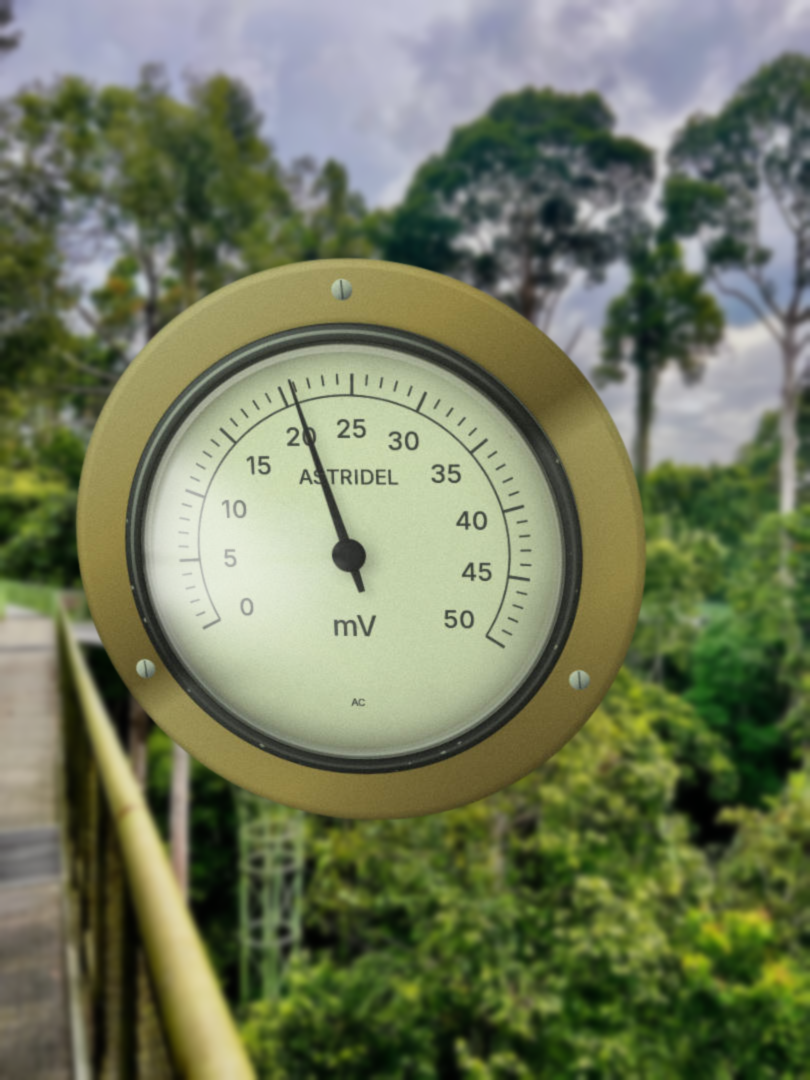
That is value=21 unit=mV
